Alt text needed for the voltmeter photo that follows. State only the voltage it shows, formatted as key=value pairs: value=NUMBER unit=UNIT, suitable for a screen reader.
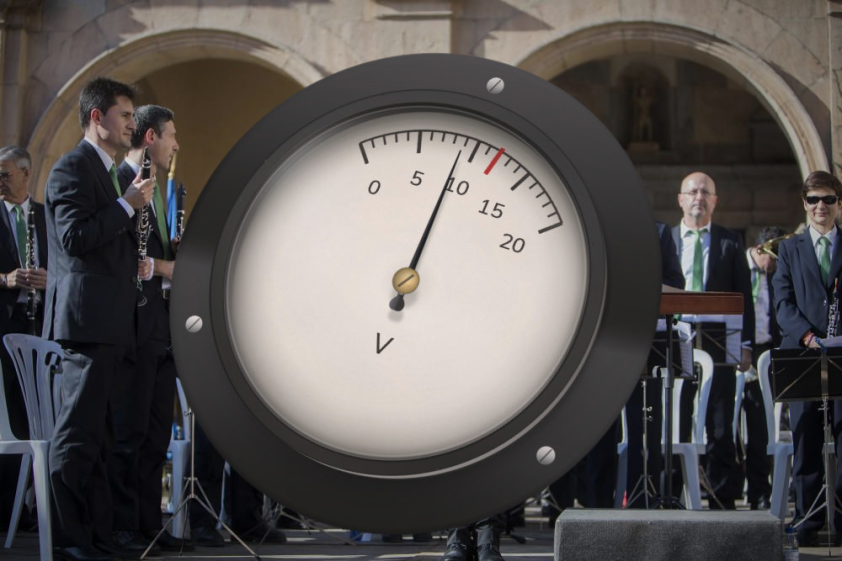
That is value=9 unit=V
